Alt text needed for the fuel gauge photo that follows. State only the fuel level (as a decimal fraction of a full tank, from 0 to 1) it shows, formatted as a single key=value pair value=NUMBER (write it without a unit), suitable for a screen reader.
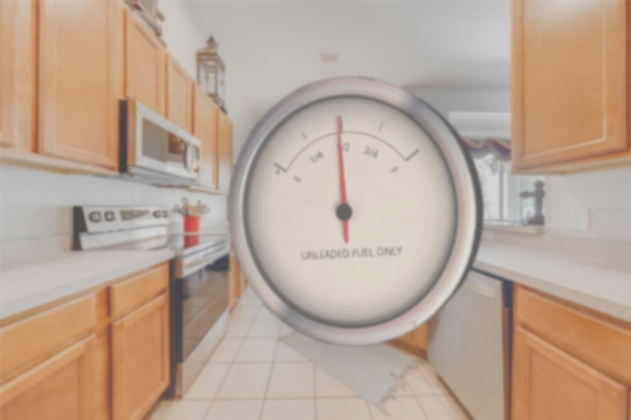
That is value=0.5
